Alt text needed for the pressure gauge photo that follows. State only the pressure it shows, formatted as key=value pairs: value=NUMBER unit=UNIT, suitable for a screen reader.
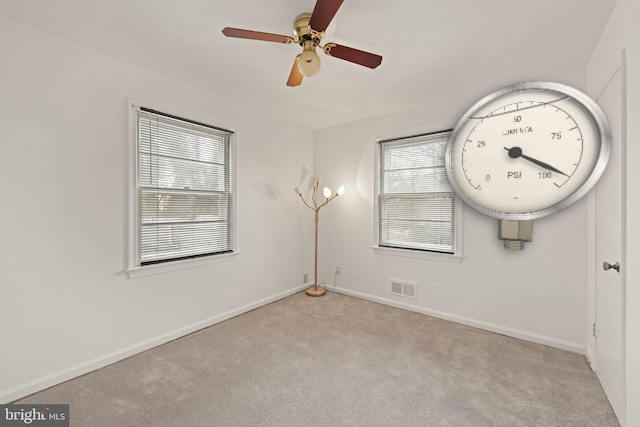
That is value=95 unit=psi
